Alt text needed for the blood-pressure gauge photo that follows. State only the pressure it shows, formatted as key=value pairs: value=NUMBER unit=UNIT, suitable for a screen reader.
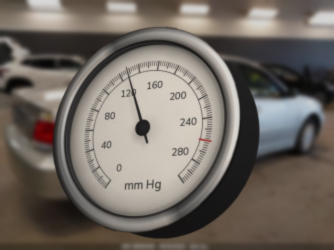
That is value=130 unit=mmHg
